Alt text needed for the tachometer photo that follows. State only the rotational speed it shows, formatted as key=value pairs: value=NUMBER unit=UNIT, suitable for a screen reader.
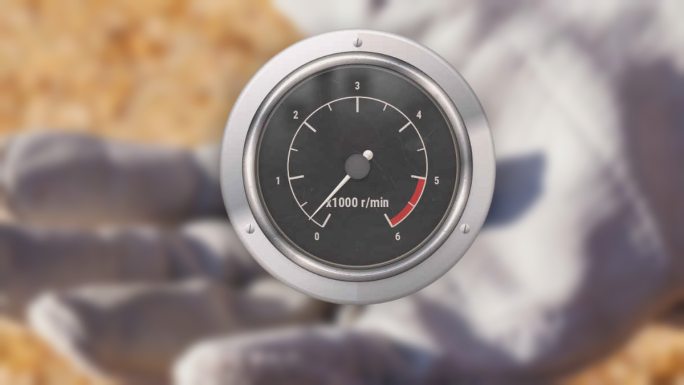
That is value=250 unit=rpm
